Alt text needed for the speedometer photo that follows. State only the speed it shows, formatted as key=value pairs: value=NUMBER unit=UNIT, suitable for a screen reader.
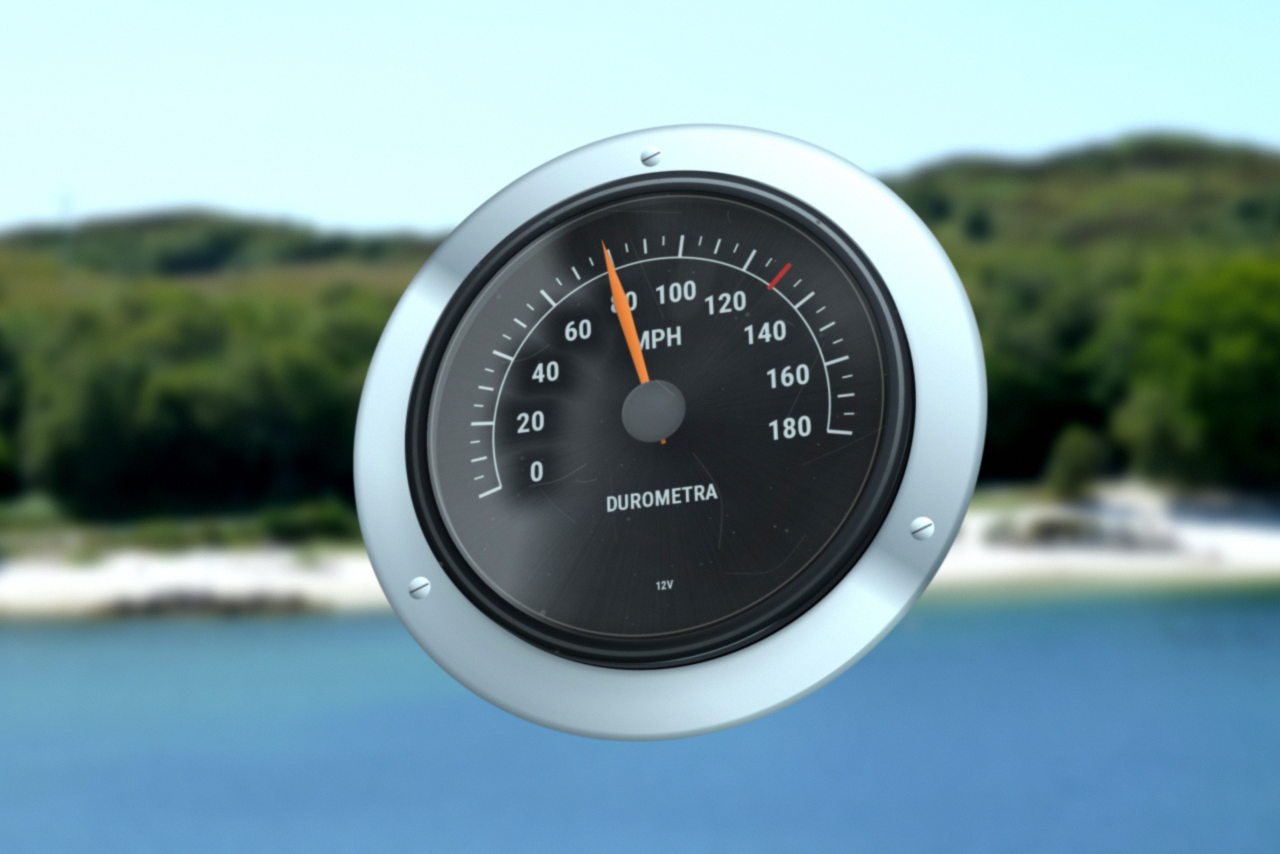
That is value=80 unit=mph
